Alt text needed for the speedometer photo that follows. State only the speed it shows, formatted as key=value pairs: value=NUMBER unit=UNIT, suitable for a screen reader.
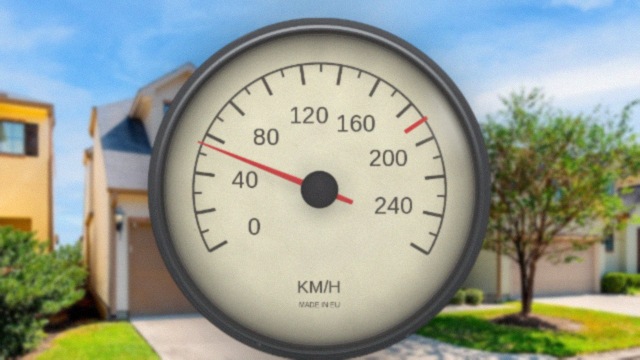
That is value=55 unit=km/h
